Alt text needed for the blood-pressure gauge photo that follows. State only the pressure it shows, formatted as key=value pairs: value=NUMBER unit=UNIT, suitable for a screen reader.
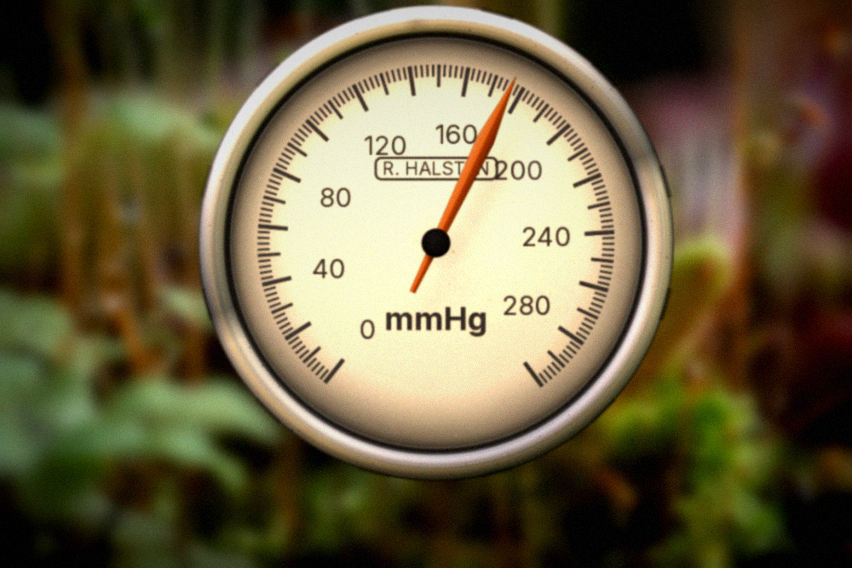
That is value=176 unit=mmHg
